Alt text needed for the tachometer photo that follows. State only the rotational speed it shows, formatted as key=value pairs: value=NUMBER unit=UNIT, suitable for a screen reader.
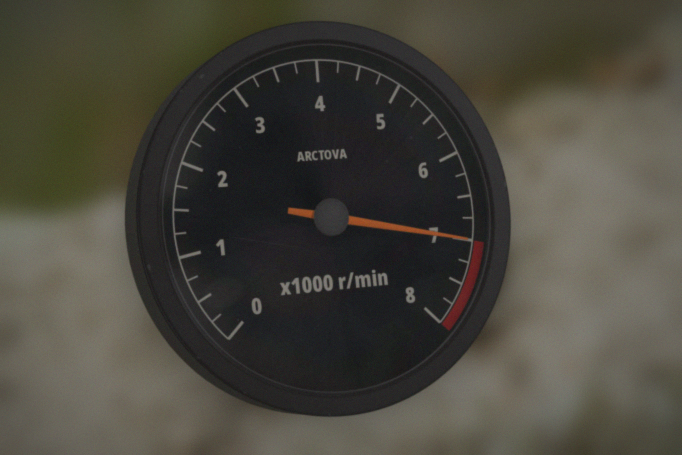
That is value=7000 unit=rpm
